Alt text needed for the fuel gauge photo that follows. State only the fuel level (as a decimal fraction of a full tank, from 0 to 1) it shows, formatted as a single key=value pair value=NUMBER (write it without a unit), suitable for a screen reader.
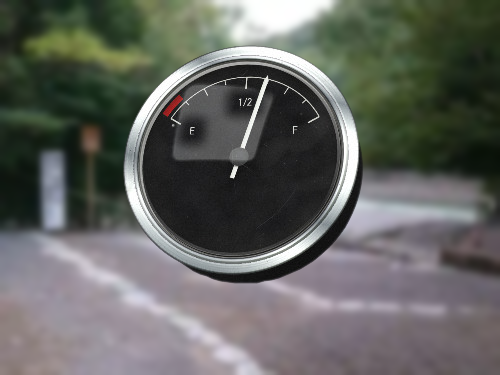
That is value=0.625
